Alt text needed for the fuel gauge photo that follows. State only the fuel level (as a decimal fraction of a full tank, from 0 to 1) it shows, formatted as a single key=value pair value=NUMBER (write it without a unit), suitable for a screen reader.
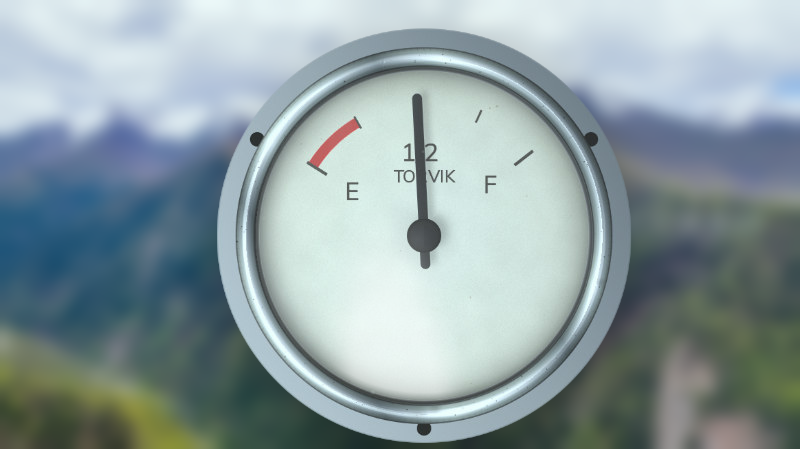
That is value=0.5
